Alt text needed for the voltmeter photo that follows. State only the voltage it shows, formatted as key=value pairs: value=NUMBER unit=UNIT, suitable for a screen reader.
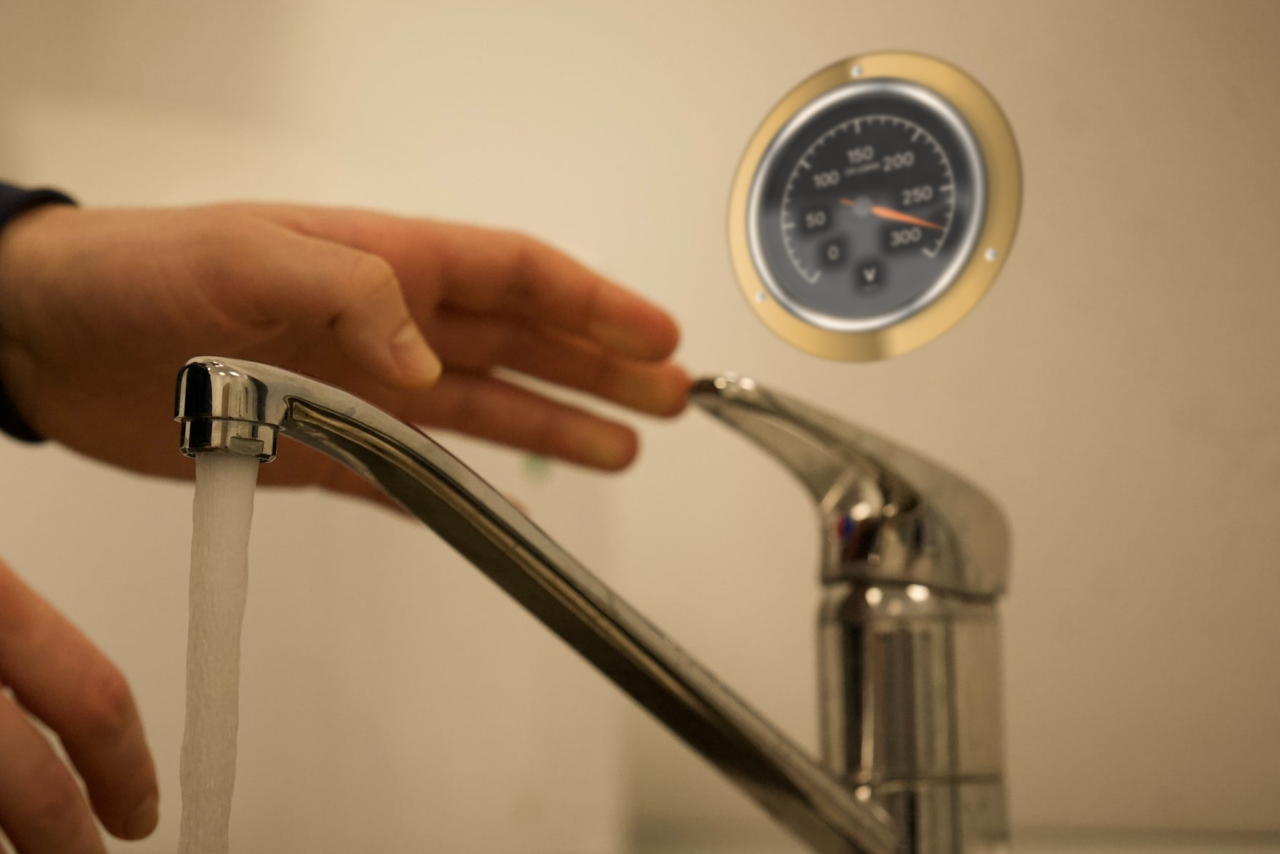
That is value=280 unit=V
